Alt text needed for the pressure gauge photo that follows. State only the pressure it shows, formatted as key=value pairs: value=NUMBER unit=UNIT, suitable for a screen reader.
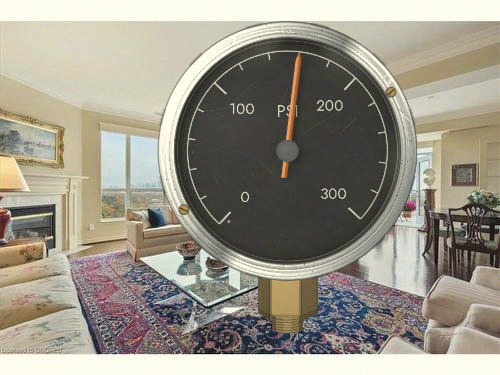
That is value=160 unit=psi
